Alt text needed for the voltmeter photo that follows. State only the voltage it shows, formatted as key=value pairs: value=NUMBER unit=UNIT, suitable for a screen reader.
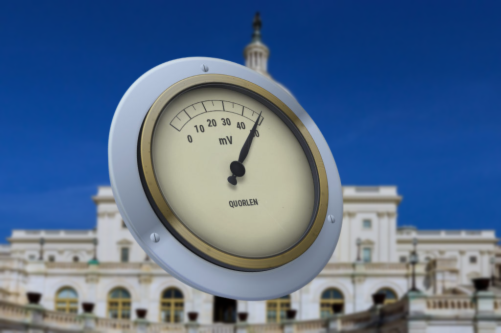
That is value=47.5 unit=mV
